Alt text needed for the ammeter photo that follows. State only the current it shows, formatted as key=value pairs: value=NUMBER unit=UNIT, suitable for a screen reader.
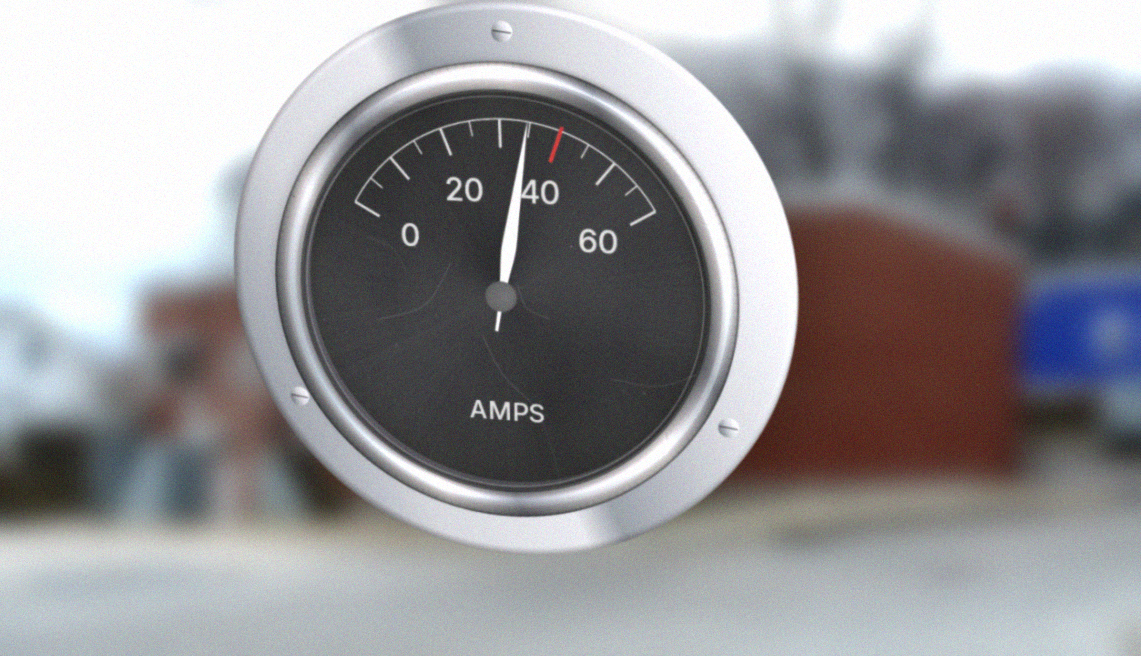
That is value=35 unit=A
